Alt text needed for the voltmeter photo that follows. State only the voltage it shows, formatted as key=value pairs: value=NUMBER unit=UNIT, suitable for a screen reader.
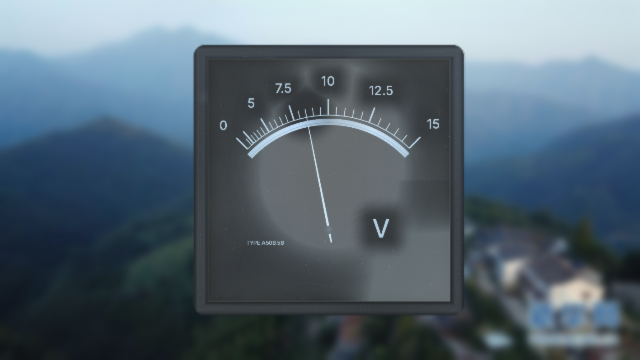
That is value=8.5 unit=V
